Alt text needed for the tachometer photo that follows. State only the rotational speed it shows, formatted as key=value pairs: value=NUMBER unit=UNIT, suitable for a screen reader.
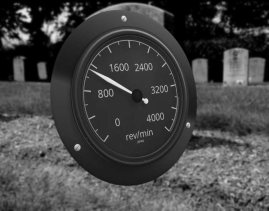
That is value=1100 unit=rpm
